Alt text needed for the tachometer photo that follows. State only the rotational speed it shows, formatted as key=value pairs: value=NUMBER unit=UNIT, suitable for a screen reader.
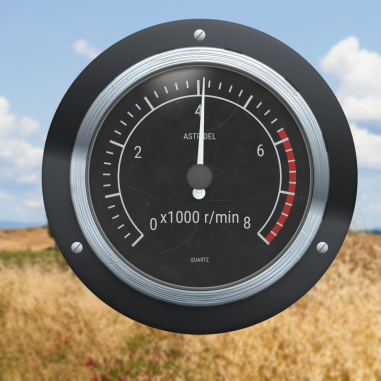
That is value=4100 unit=rpm
